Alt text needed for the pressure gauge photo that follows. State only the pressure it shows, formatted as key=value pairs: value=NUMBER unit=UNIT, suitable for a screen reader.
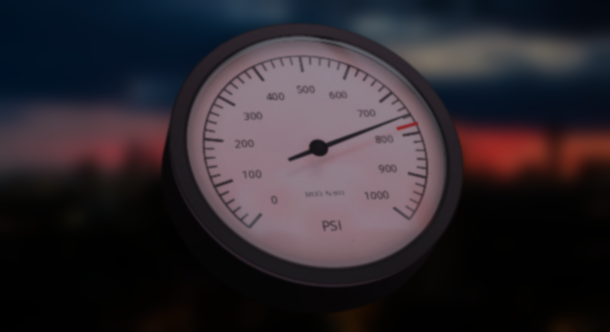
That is value=760 unit=psi
